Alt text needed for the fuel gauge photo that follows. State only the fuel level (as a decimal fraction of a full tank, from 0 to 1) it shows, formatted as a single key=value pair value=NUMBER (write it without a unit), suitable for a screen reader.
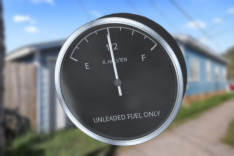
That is value=0.5
